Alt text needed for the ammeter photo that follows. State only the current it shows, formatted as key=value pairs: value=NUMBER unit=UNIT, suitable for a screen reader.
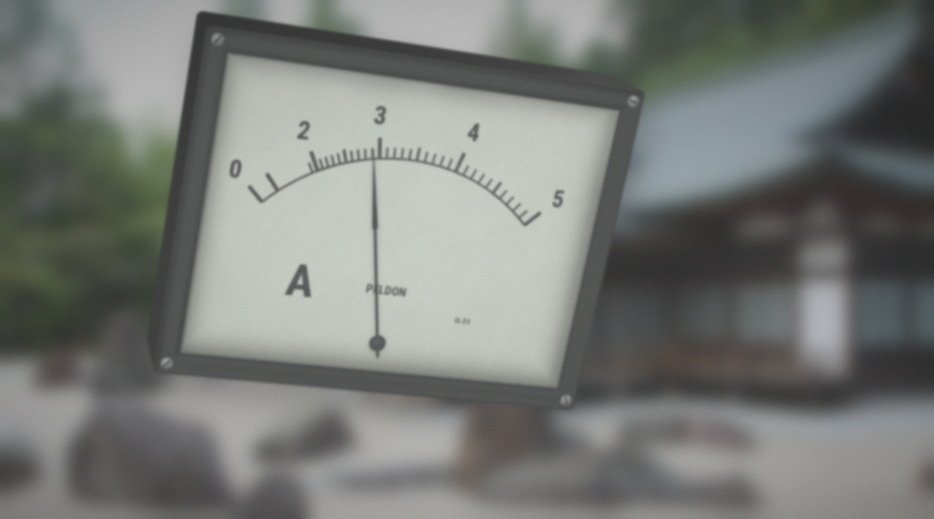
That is value=2.9 unit=A
